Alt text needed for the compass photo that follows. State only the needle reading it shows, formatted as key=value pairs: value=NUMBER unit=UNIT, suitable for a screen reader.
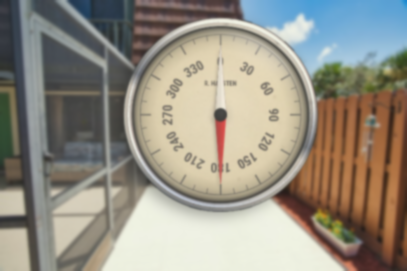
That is value=180 unit=°
